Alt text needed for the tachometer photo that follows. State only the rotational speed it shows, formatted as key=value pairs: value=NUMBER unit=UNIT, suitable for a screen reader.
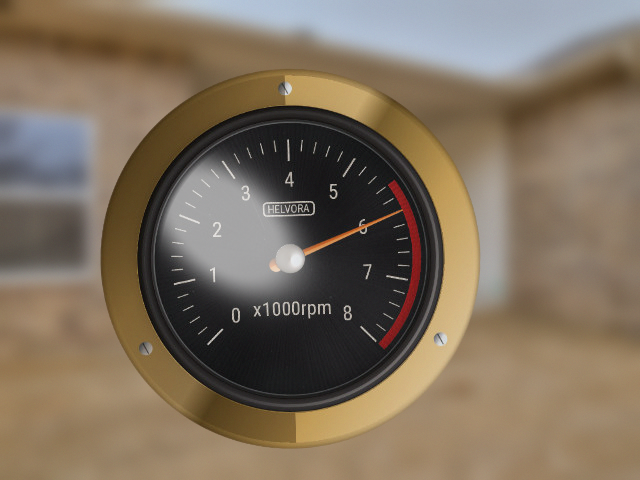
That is value=6000 unit=rpm
